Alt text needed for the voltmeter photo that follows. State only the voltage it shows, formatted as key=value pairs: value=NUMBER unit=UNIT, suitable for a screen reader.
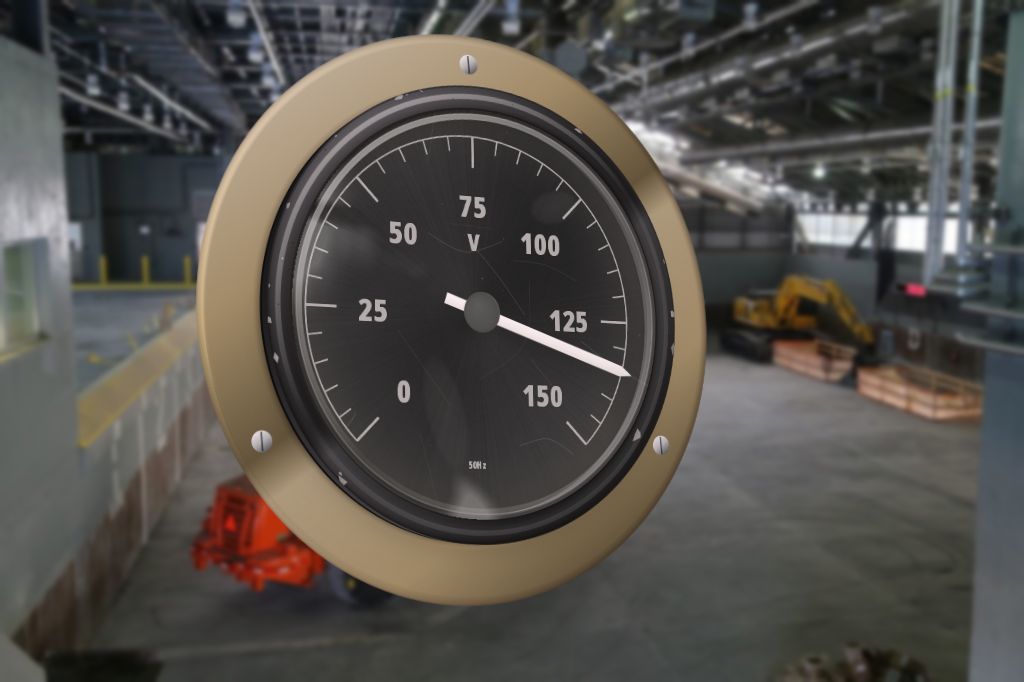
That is value=135 unit=V
